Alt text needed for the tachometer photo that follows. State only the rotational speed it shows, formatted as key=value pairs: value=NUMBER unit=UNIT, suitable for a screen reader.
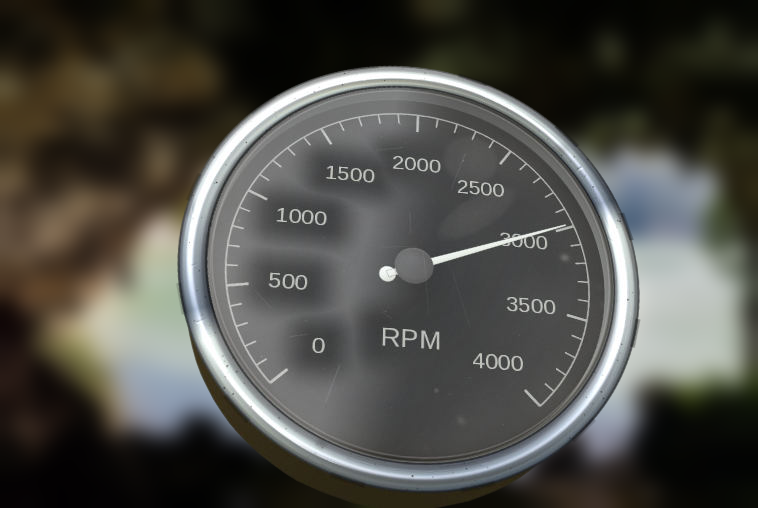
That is value=3000 unit=rpm
